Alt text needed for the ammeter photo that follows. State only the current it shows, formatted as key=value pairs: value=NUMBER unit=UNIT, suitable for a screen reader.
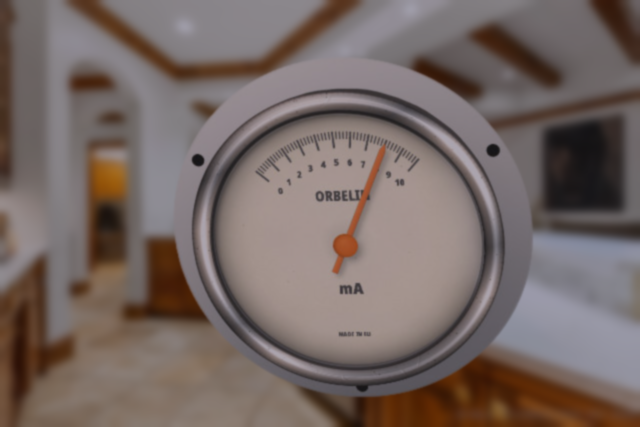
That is value=8 unit=mA
